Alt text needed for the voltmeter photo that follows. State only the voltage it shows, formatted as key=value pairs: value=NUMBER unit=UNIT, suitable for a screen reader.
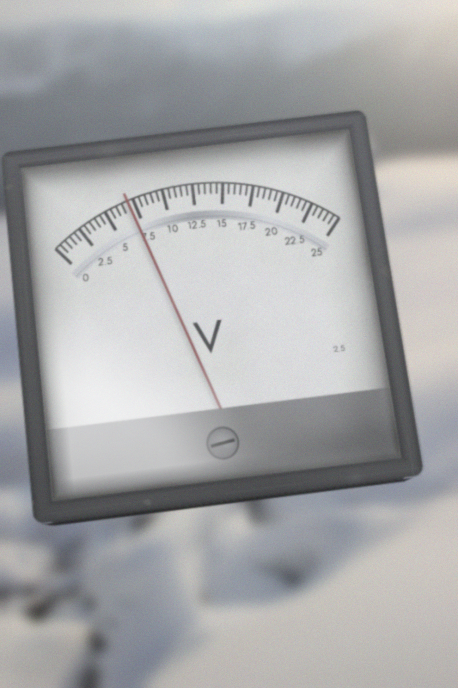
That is value=7 unit=V
